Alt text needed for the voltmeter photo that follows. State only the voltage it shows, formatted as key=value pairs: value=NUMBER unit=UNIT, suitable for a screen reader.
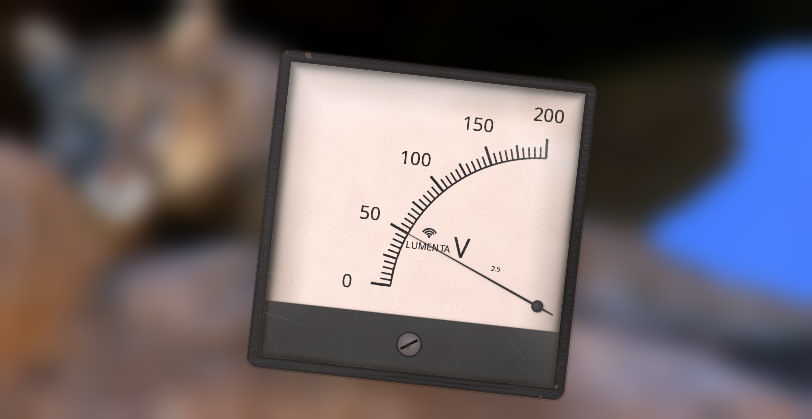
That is value=50 unit=V
